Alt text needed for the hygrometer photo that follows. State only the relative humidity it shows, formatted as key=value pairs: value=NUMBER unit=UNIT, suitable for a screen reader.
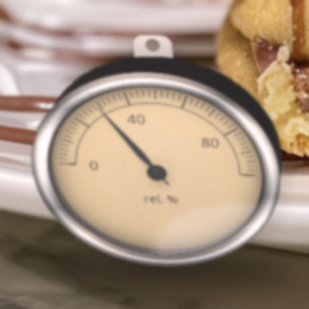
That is value=30 unit=%
